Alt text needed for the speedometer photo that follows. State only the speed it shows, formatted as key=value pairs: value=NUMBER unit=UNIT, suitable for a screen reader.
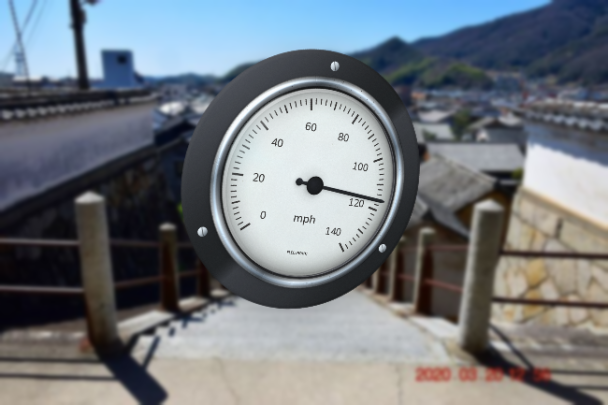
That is value=116 unit=mph
